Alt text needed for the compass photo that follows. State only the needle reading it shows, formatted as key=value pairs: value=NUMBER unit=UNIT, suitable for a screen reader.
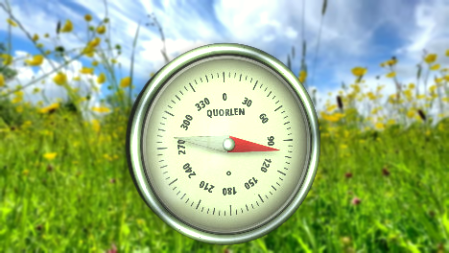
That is value=100 unit=°
